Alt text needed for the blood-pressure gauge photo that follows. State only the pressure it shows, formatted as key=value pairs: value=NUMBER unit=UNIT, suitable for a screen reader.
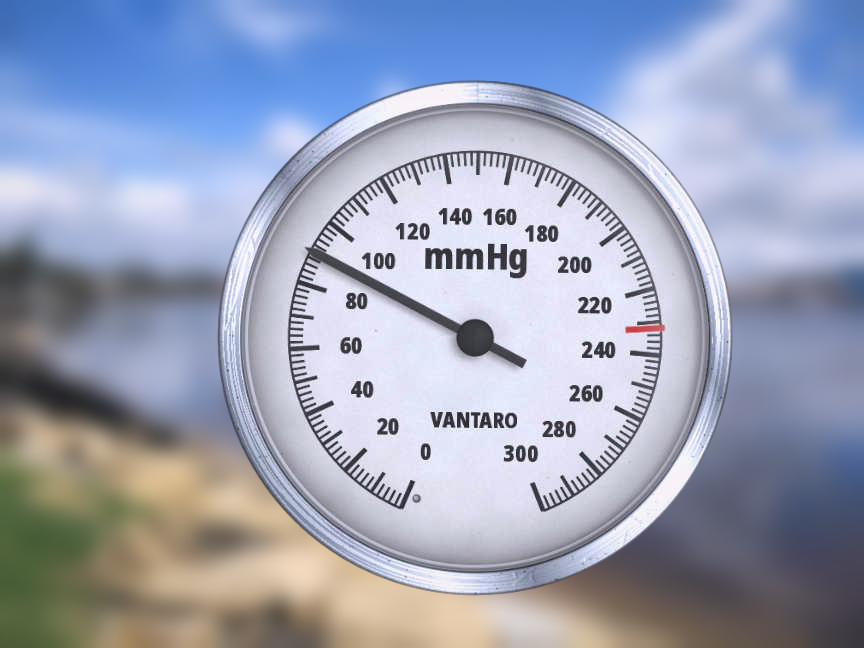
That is value=90 unit=mmHg
